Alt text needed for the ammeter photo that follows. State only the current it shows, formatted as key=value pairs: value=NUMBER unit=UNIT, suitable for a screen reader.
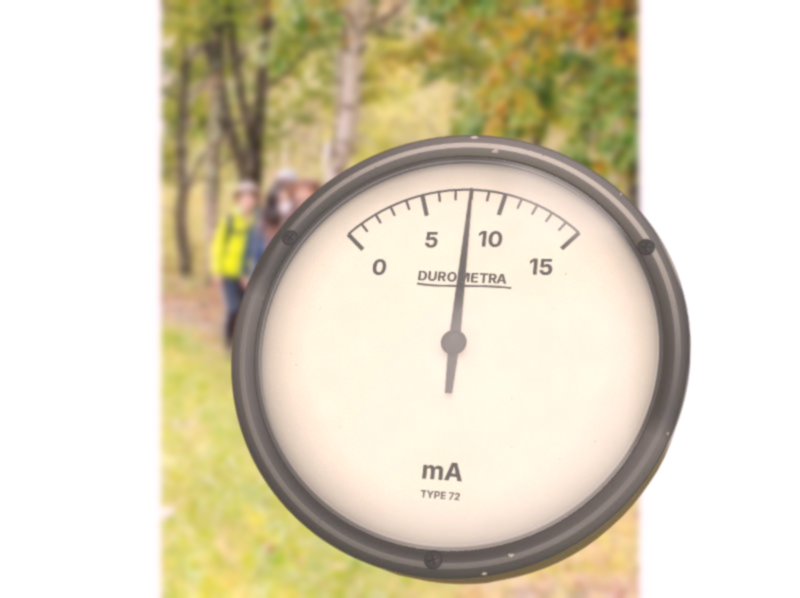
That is value=8 unit=mA
